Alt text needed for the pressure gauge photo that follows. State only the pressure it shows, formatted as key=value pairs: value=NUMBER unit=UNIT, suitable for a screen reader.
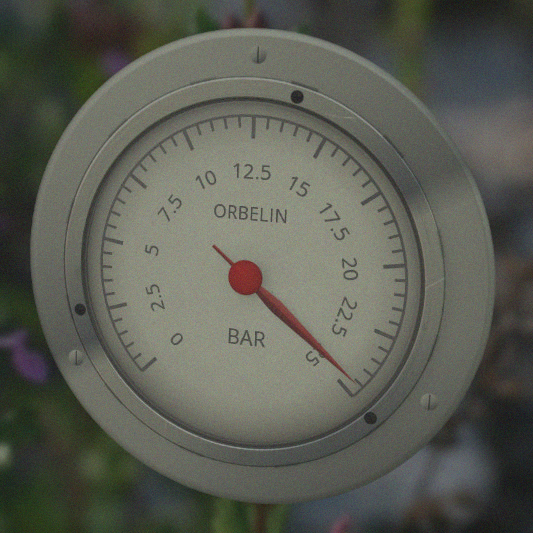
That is value=24.5 unit=bar
